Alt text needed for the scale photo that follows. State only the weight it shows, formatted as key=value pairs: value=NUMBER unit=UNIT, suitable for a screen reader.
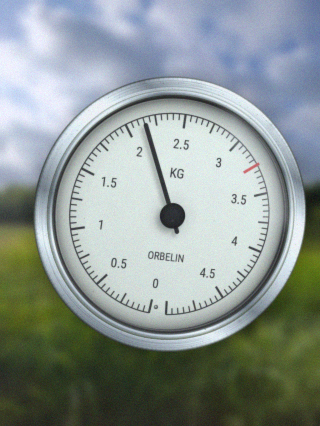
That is value=2.15 unit=kg
